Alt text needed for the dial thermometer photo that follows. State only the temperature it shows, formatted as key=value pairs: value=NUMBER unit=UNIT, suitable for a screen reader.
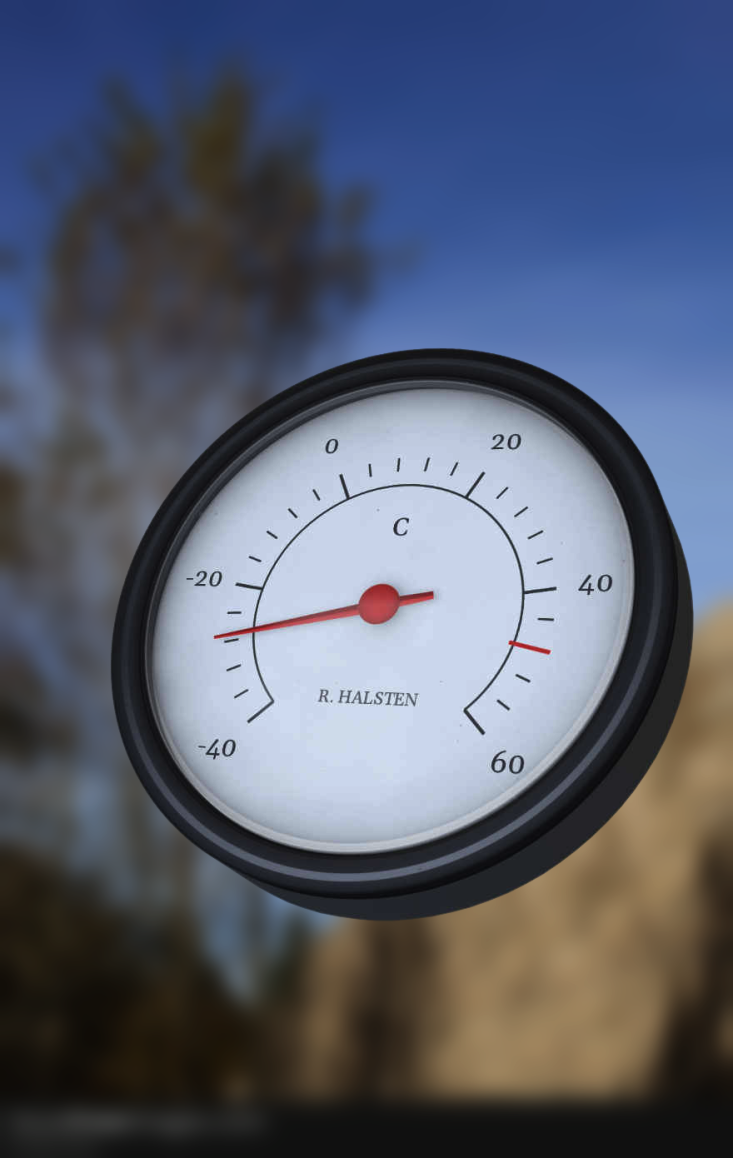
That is value=-28 unit=°C
